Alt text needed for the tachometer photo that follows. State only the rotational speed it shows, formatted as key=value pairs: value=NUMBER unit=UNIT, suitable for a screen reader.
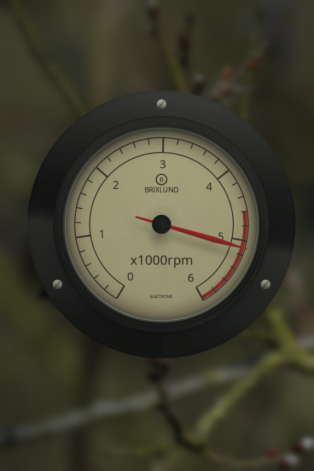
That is value=5100 unit=rpm
